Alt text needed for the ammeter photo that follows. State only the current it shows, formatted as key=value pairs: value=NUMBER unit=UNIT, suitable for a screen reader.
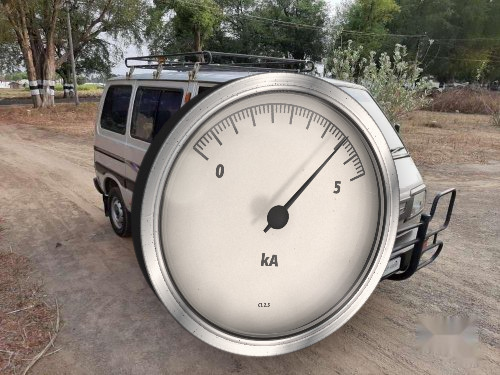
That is value=4 unit=kA
